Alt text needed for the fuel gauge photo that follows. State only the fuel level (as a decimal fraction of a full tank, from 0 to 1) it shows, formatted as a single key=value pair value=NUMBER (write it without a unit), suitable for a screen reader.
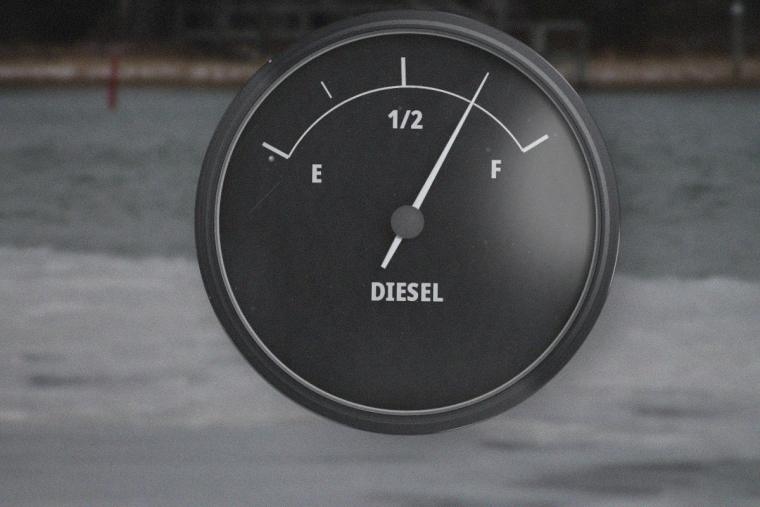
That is value=0.75
